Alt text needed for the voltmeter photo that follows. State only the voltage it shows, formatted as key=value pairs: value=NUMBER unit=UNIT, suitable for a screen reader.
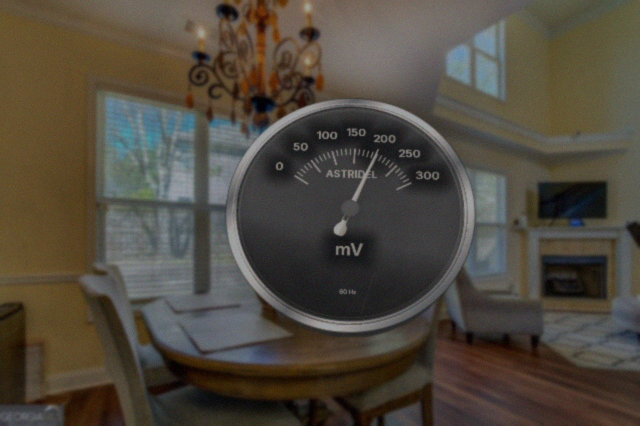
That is value=200 unit=mV
